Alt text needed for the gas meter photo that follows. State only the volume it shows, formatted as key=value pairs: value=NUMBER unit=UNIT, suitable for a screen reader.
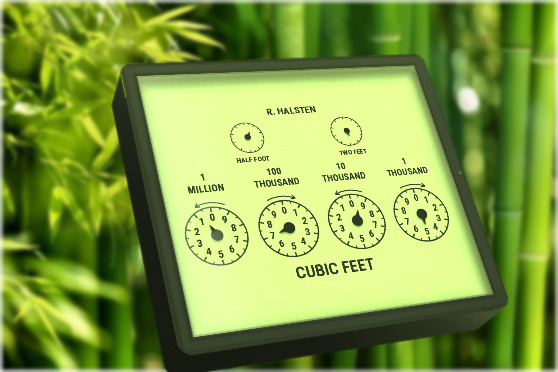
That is value=69500 unit=ft³
